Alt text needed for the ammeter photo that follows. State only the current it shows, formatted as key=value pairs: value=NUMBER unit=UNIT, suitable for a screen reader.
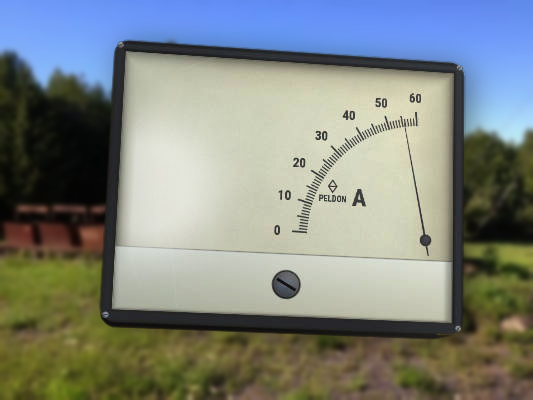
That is value=55 unit=A
